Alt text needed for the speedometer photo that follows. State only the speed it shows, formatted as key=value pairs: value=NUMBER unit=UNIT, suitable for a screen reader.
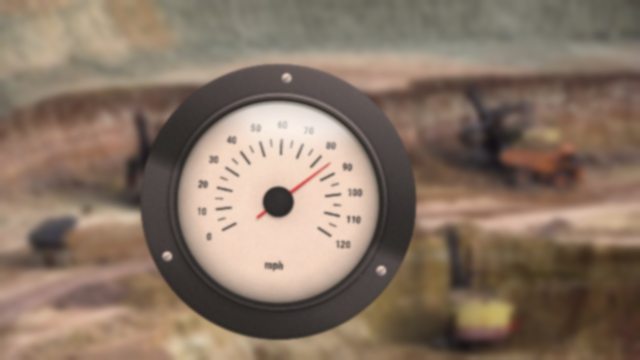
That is value=85 unit=mph
